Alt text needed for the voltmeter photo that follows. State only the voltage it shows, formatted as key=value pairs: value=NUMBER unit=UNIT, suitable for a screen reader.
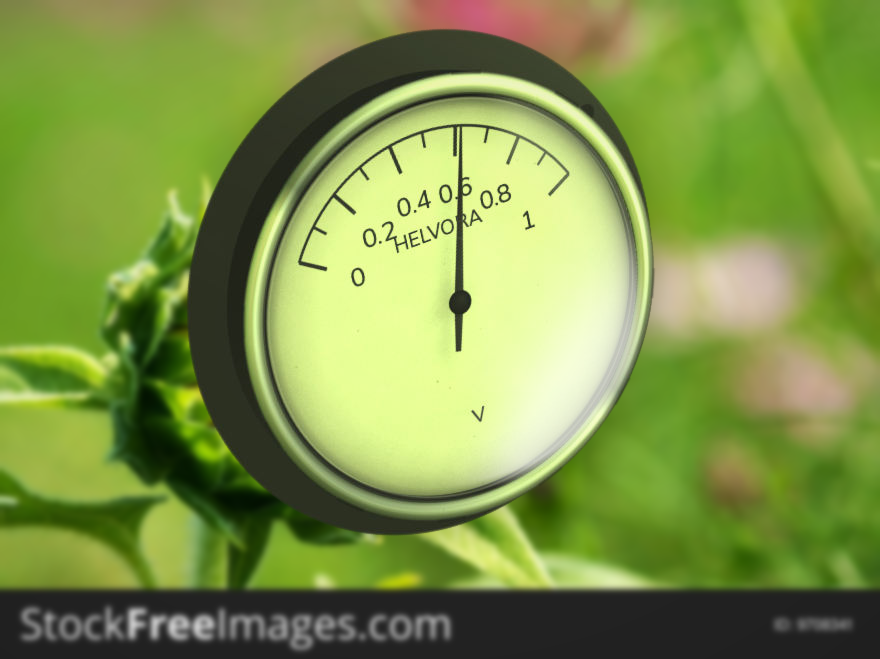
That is value=0.6 unit=V
